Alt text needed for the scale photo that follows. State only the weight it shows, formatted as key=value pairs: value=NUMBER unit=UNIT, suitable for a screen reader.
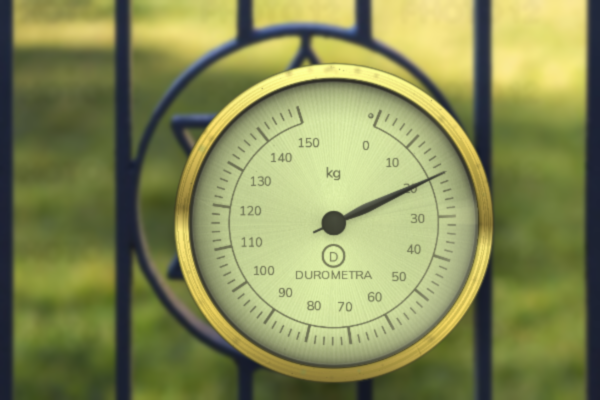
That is value=20 unit=kg
